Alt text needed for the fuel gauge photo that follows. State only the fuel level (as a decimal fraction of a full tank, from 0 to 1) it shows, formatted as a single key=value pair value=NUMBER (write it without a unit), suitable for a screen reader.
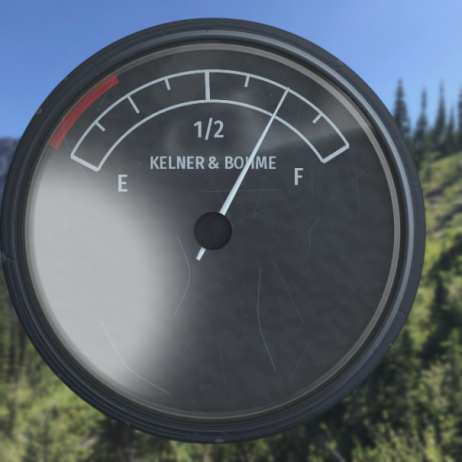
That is value=0.75
